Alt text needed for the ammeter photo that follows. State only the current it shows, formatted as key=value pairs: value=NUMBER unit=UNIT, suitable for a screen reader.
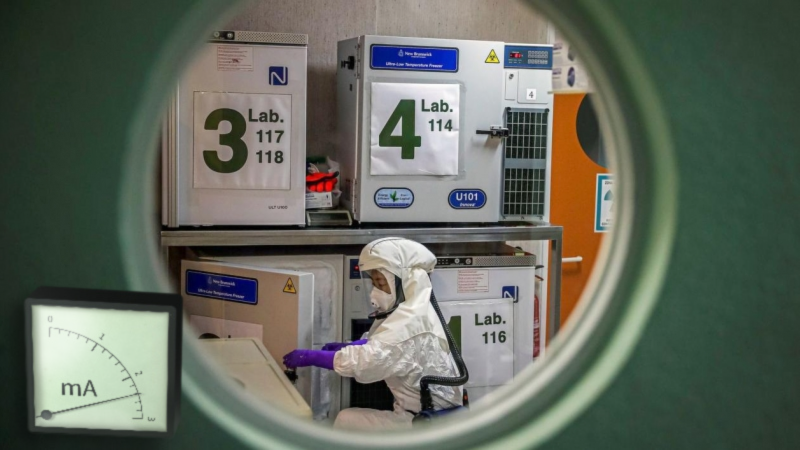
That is value=2.4 unit=mA
